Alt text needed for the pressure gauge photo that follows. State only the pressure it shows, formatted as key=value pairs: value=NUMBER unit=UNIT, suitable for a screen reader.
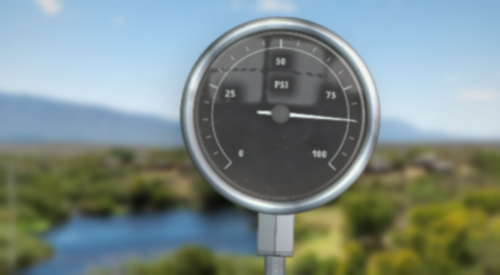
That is value=85 unit=psi
